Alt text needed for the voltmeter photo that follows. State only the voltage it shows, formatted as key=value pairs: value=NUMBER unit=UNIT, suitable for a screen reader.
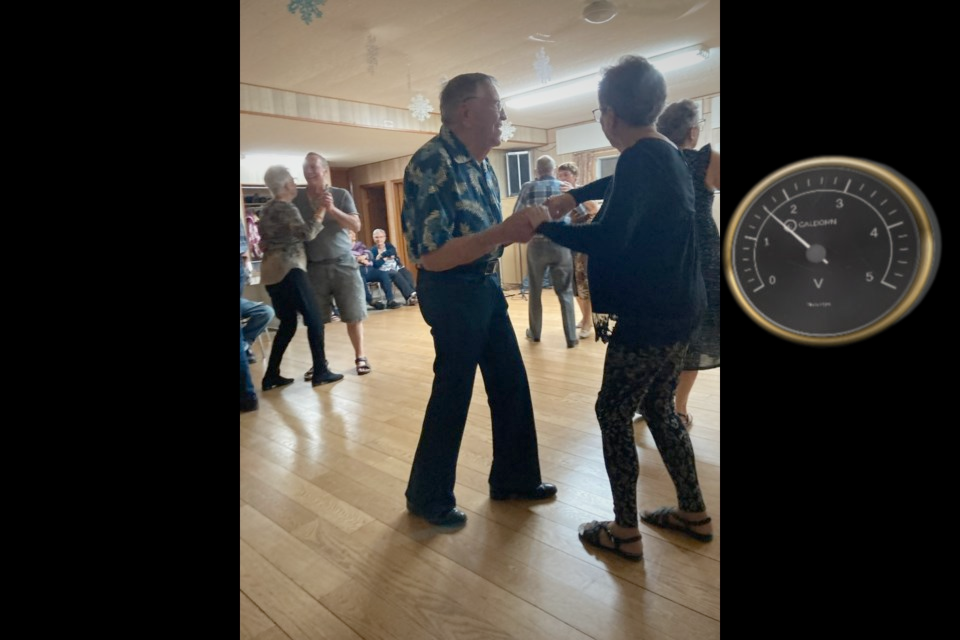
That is value=1.6 unit=V
